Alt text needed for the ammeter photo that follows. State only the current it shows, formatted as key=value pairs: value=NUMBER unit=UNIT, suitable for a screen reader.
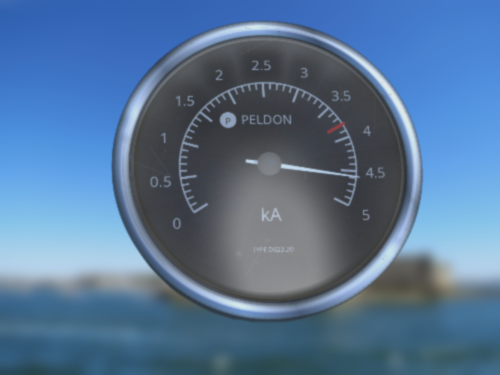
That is value=4.6 unit=kA
